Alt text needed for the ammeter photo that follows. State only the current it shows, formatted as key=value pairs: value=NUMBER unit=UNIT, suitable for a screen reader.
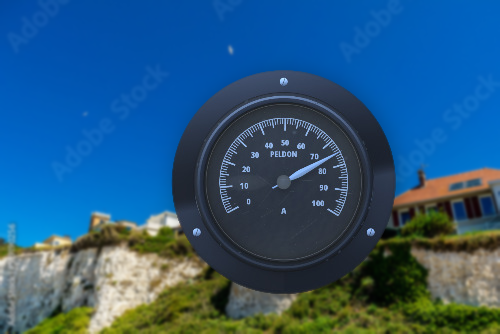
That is value=75 unit=A
